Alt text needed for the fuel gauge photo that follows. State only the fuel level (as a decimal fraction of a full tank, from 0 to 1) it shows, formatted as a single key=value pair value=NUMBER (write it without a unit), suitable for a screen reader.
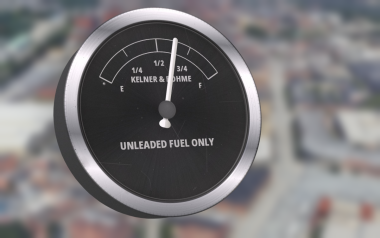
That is value=0.625
